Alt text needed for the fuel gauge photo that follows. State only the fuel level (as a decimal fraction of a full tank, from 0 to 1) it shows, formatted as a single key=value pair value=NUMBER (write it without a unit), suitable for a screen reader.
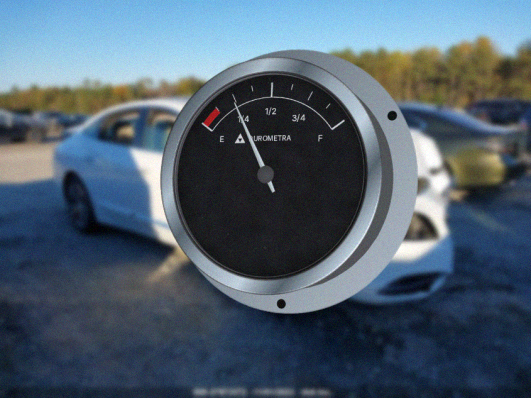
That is value=0.25
